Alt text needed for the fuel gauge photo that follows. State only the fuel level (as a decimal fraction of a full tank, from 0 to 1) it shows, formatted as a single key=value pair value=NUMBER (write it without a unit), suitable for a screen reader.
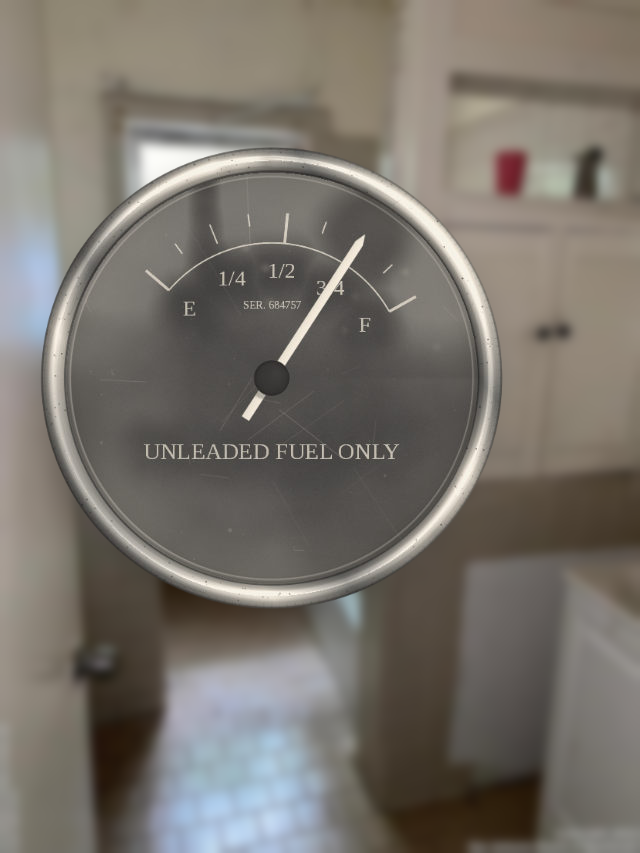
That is value=0.75
